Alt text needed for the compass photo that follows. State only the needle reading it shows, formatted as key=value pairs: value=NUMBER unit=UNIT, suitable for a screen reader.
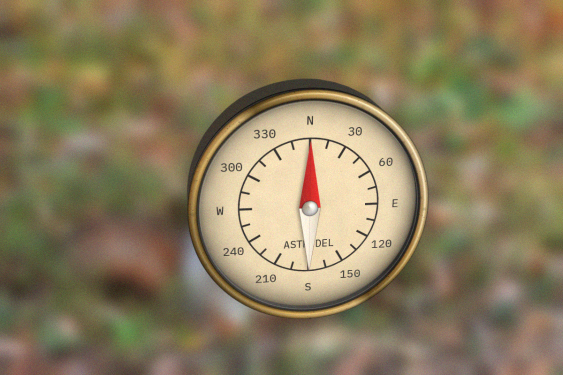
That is value=0 unit=°
